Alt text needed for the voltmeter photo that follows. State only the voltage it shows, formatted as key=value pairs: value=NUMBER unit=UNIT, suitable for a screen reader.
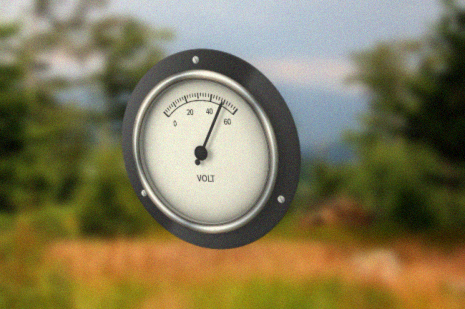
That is value=50 unit=V
